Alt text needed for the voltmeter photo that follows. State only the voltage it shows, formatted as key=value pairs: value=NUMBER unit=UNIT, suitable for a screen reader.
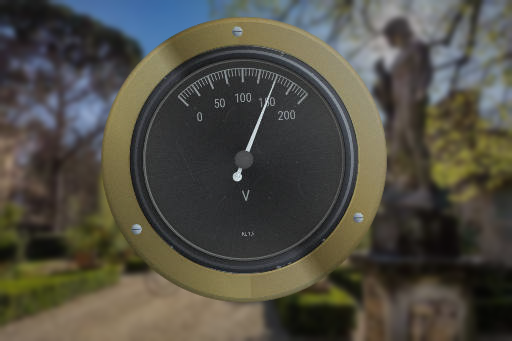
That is value=150 unit=V
